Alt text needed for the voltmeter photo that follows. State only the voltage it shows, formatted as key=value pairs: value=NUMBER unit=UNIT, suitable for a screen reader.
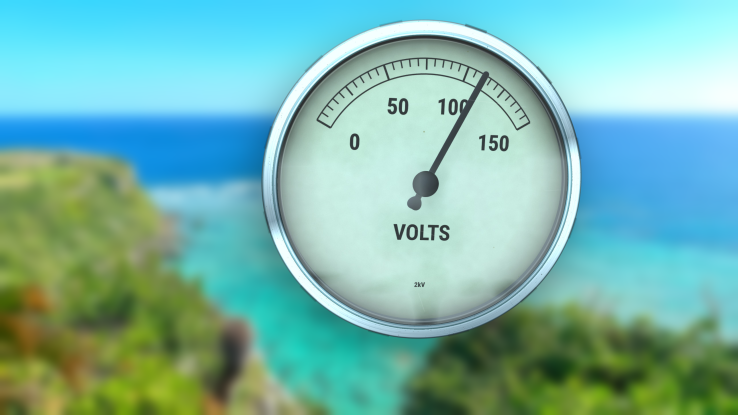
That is value=110 unit=V
